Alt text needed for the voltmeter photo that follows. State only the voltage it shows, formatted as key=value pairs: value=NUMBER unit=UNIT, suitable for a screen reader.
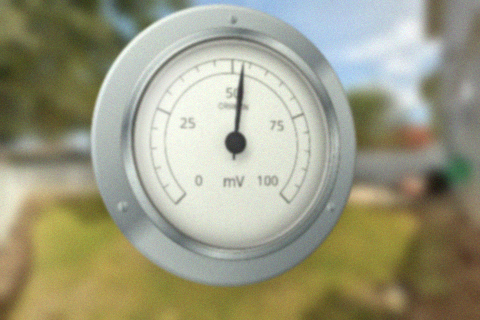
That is value=52.5 unit=mV
